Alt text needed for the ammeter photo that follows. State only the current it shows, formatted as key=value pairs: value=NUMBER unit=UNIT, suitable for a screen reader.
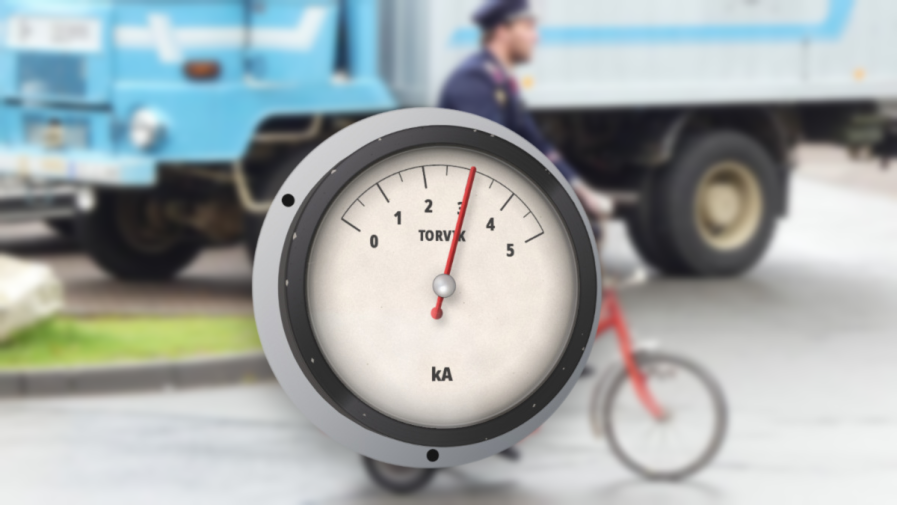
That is value=3 unit=kA
